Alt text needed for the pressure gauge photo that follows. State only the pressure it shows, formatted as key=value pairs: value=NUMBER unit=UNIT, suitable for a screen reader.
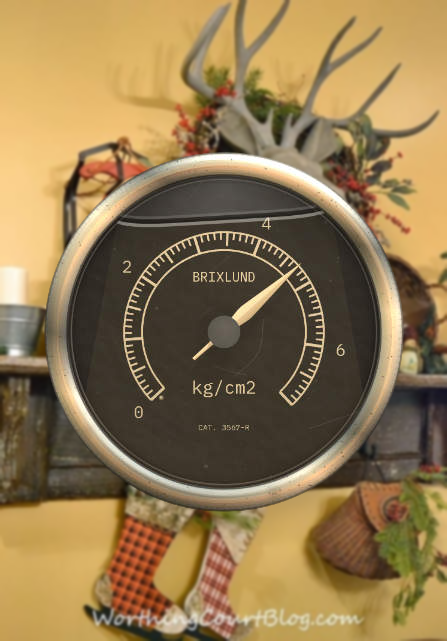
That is value=4.7 unit=kg/cm²
